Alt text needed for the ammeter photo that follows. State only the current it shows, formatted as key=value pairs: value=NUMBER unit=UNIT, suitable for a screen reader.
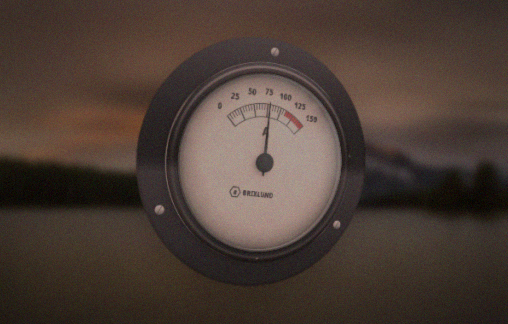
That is value=75 unit=A
